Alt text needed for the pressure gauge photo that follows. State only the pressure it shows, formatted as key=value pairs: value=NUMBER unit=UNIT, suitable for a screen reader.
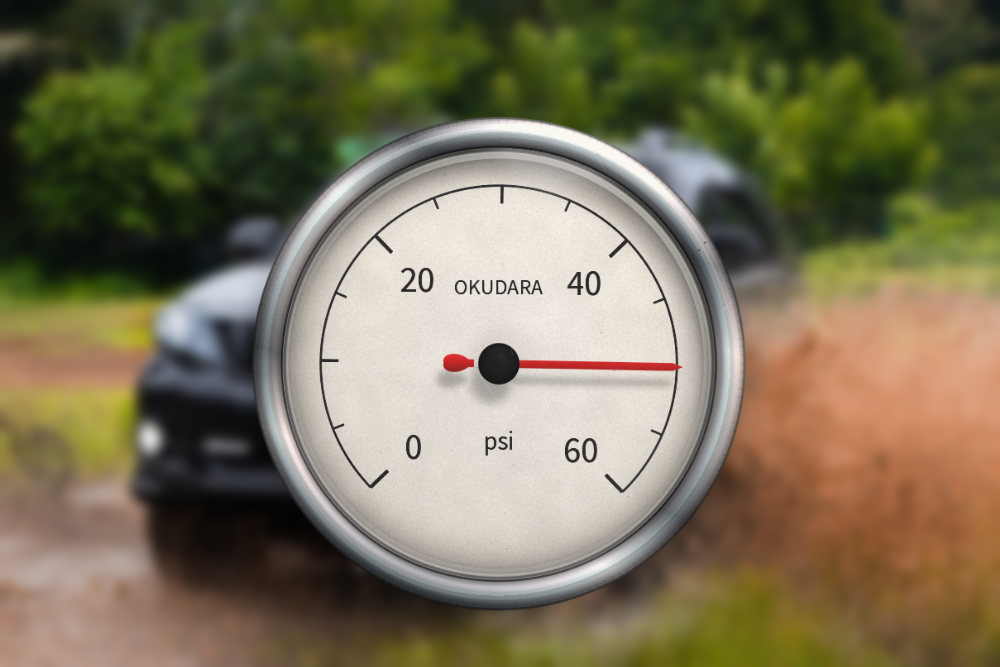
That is value=50 unit=psi
